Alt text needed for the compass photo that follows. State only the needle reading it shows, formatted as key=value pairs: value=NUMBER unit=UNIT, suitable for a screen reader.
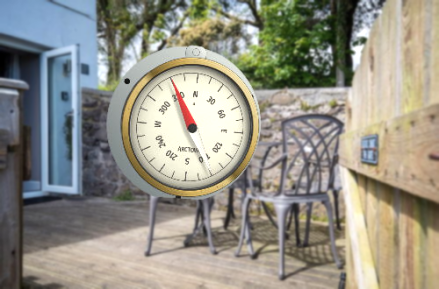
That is value=330 unit=°
